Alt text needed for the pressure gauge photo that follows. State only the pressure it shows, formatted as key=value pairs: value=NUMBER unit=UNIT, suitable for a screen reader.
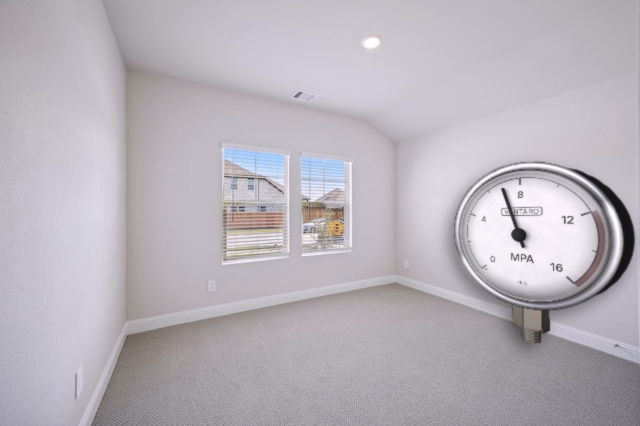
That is value=7 unit=MPa
